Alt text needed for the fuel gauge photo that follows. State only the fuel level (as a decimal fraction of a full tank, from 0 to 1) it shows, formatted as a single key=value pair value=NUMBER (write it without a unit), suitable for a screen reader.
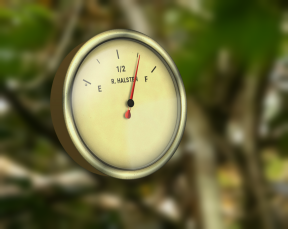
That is value=0.75
